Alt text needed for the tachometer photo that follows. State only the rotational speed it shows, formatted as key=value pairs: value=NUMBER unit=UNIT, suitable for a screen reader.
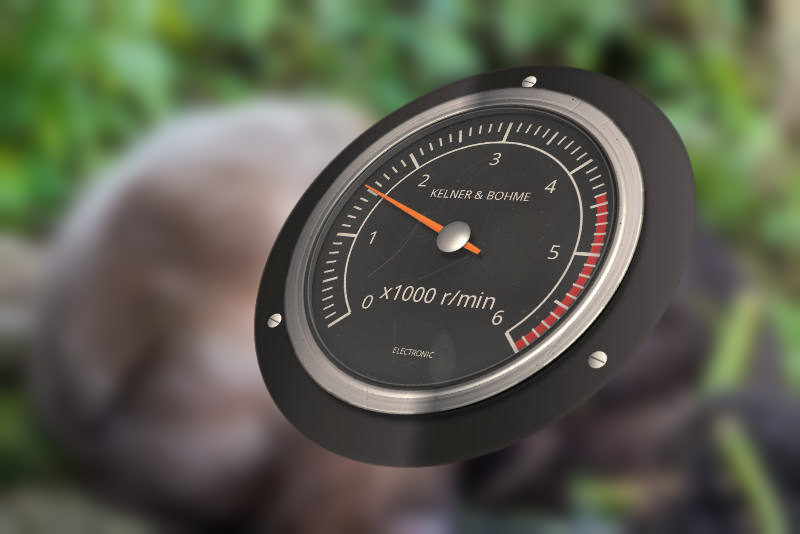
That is value=1500 unit=rpm
